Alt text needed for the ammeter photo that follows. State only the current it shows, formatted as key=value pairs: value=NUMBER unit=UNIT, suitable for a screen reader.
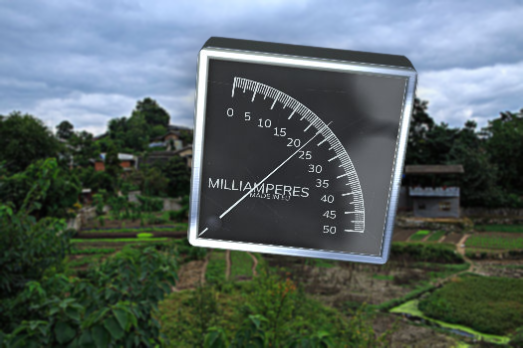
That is value=22.5 unit=mA
